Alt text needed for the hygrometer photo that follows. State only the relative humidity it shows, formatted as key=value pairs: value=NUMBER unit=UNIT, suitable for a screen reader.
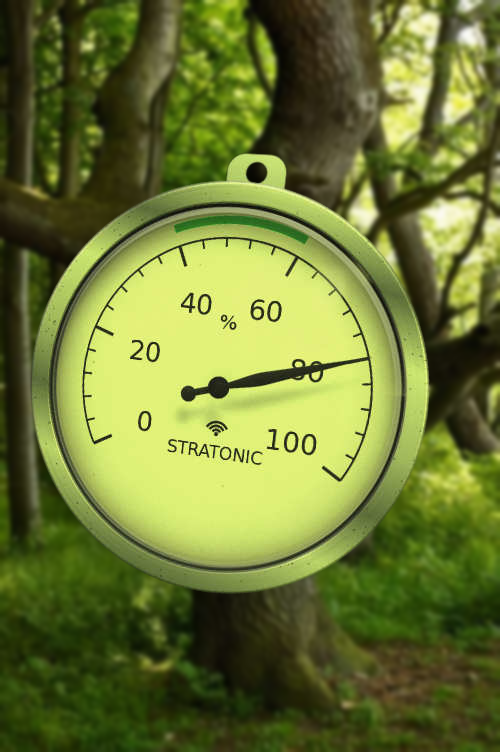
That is value=80 unit=%
